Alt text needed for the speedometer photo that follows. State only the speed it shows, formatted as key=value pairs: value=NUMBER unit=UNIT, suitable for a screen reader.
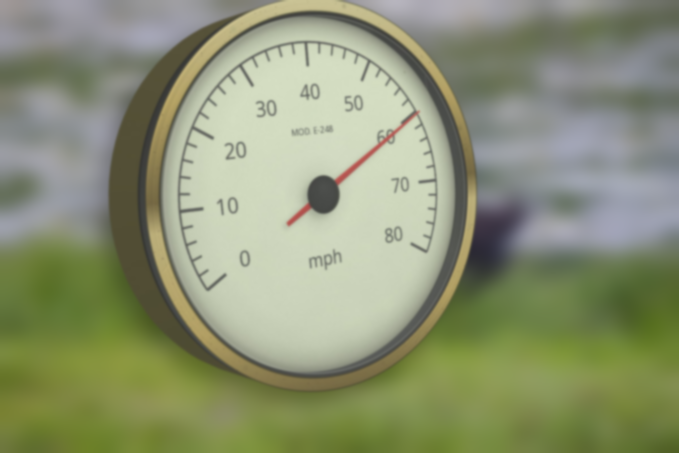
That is value=60 unit=mph
